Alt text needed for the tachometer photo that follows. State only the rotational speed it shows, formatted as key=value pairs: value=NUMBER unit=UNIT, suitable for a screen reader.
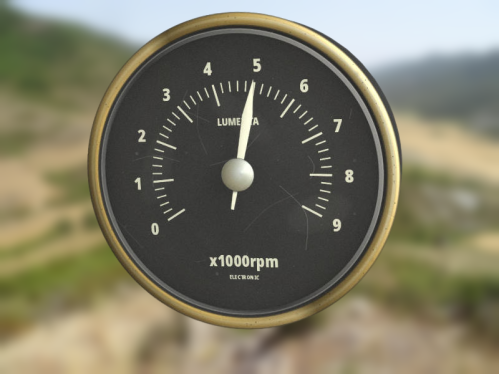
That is value=5000 unit=rpm
